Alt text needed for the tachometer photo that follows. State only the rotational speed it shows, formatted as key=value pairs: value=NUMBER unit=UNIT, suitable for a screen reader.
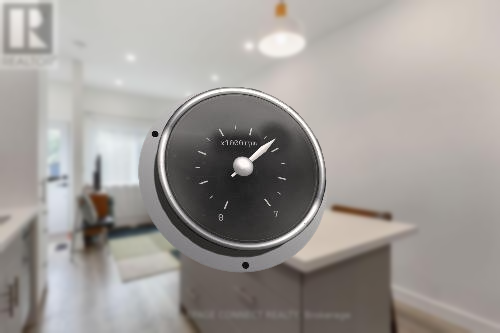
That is value=4750 unit=rpm
